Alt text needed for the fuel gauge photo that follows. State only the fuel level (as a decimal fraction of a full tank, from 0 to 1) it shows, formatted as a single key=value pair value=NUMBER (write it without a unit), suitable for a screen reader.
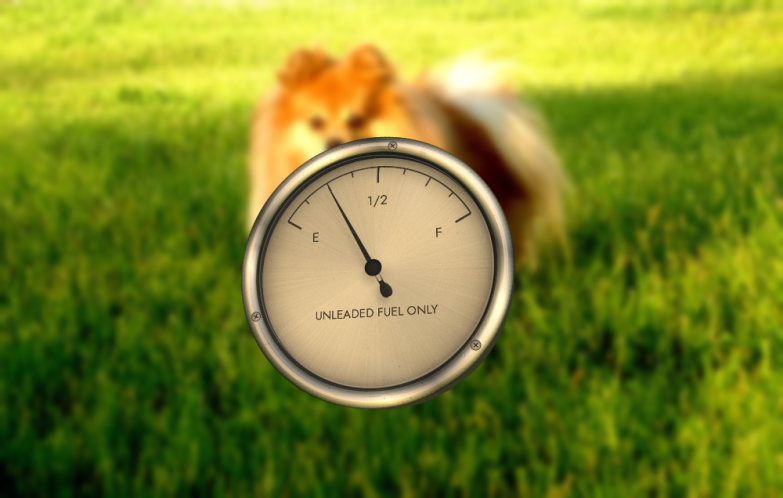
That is value=0.25
